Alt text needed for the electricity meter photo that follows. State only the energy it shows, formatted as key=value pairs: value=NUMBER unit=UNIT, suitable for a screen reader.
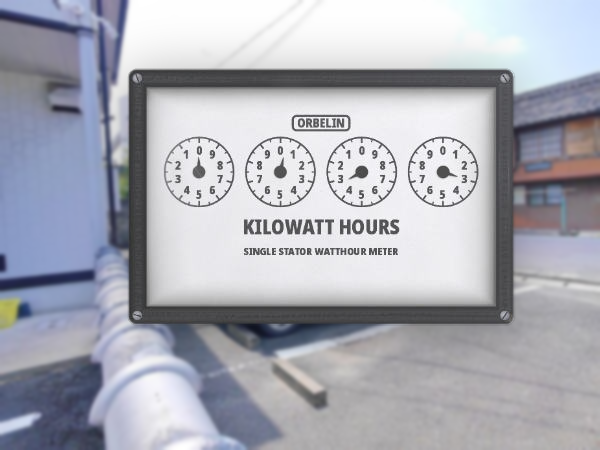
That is value=33 unit=kWh
